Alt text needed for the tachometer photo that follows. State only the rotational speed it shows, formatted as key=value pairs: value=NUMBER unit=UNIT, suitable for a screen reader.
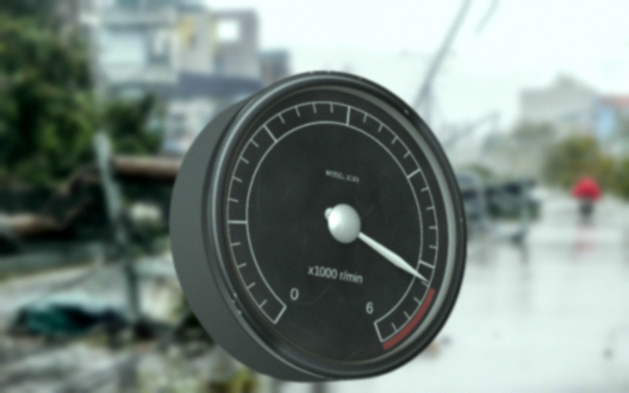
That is value=5200 unit=rpm
